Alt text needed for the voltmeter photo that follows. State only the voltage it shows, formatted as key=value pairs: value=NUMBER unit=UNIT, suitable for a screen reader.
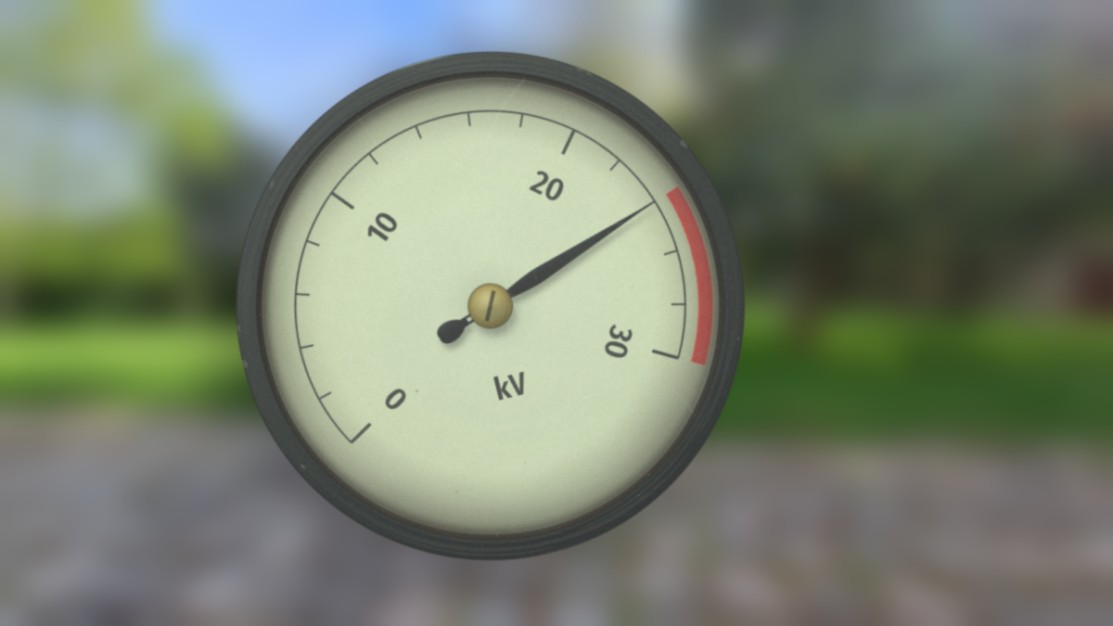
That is value=24 unit=kV
